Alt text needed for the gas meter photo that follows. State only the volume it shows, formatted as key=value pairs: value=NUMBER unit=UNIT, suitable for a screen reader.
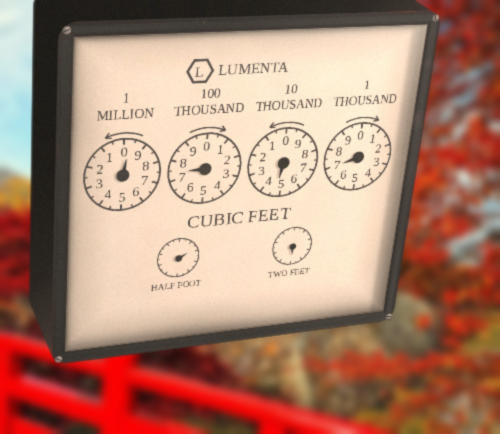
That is value=974700 unit=ft³
